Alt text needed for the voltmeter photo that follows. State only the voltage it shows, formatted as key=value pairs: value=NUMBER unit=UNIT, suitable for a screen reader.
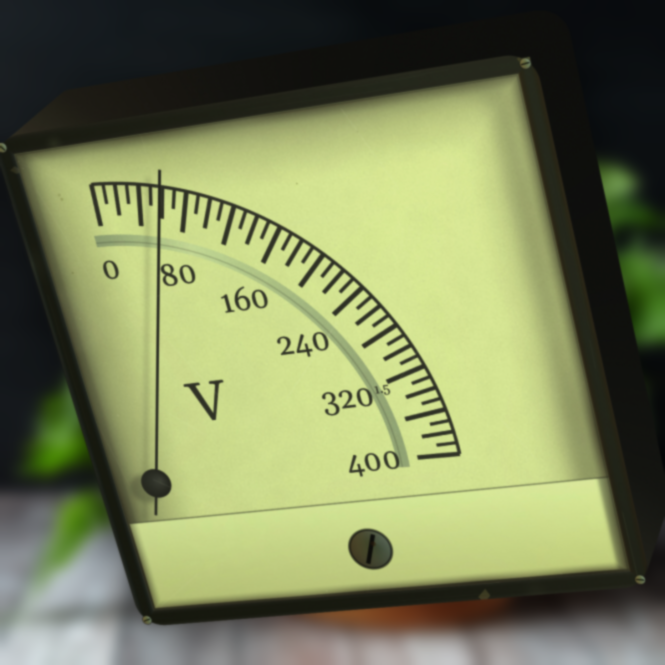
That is value=60 unit=V
